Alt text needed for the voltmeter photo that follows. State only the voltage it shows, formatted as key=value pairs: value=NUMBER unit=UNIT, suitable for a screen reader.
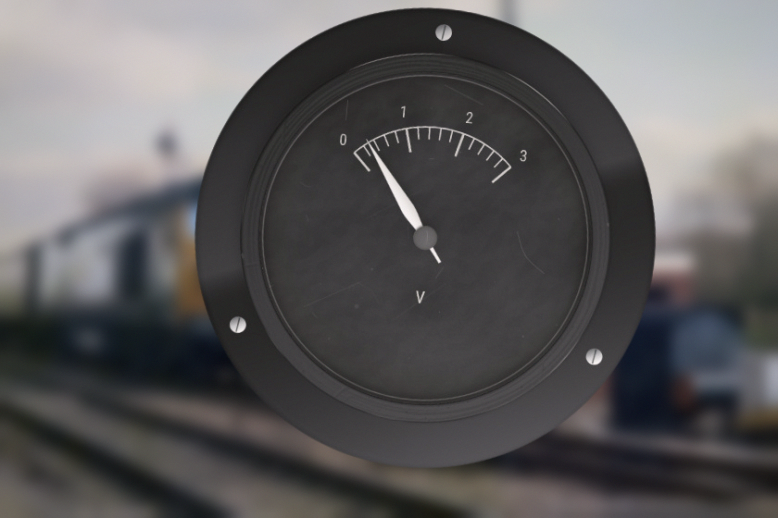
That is value=0.3 unit=V
